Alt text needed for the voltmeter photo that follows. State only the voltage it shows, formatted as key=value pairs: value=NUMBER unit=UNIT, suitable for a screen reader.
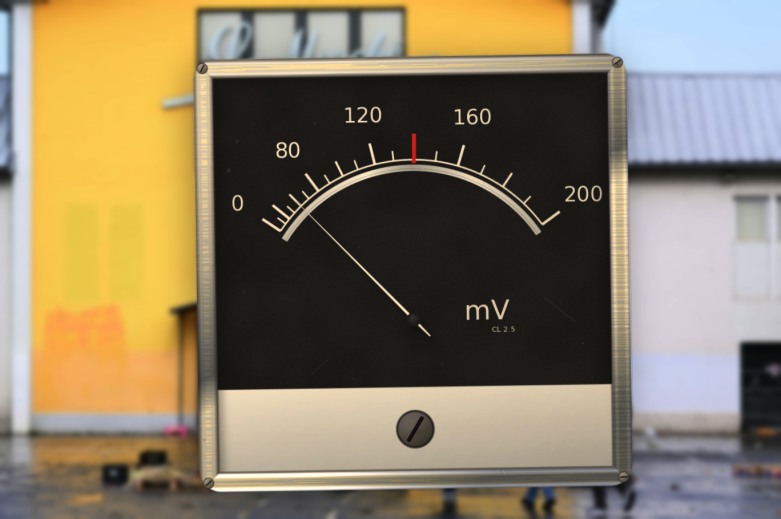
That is value=60 unit=mV
